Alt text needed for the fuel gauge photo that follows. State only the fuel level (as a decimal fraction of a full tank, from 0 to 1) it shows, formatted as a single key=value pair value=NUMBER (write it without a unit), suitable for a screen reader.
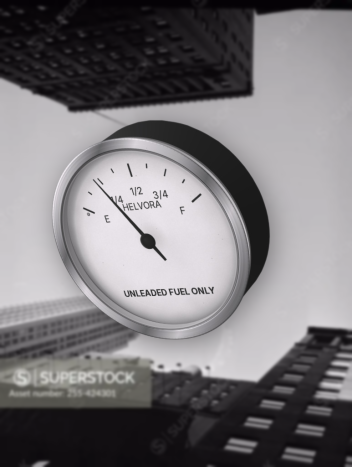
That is value=0.25
